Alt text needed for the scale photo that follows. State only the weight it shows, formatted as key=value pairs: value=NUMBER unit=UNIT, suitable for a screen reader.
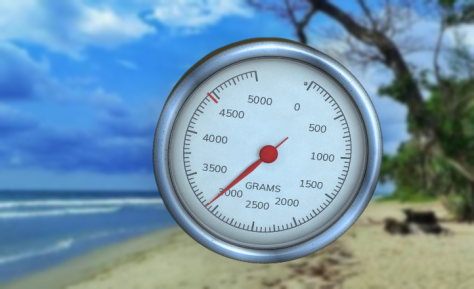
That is value=3100 unit=g
